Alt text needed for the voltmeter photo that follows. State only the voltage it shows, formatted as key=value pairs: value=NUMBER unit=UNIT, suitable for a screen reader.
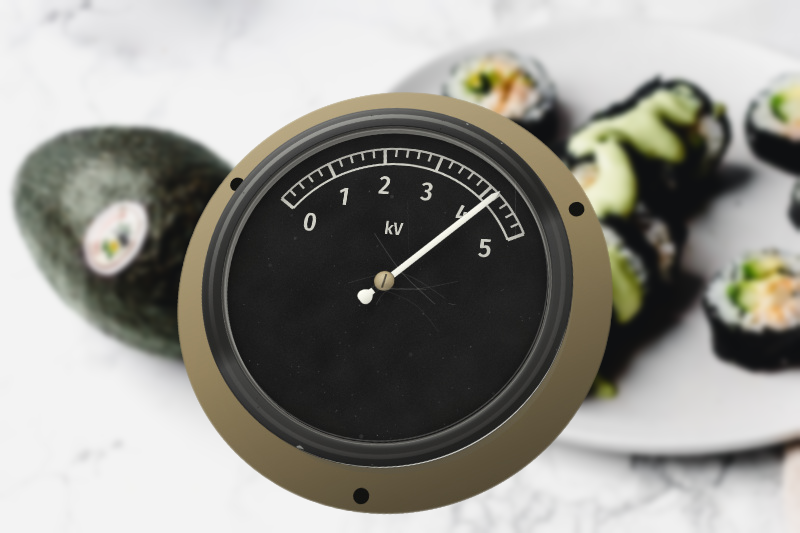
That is value=4.2 unit=kV
